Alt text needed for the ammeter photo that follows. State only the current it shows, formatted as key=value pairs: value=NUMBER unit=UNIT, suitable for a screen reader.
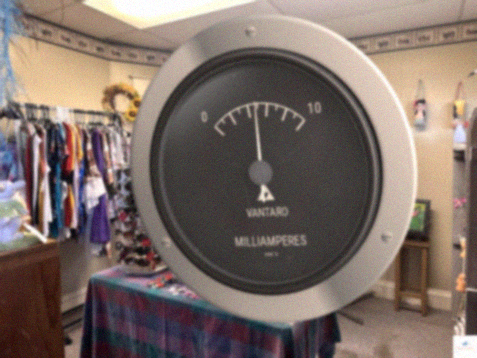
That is value=5 unit=mA
